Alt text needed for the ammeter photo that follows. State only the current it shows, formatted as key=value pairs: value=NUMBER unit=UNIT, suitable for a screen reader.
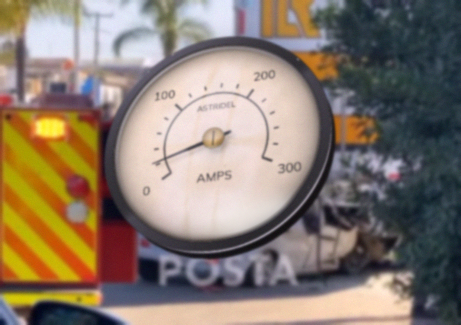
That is value=20 unit=A
